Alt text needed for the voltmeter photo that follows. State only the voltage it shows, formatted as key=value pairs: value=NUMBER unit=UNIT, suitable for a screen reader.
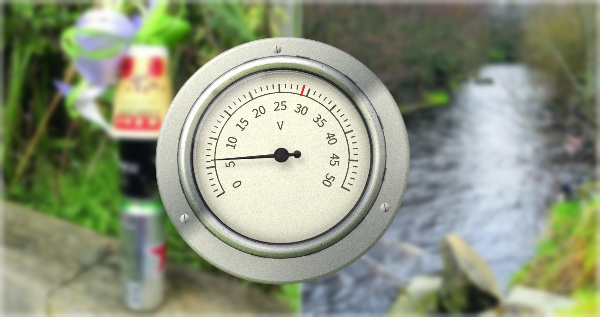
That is value=6 unit=V
